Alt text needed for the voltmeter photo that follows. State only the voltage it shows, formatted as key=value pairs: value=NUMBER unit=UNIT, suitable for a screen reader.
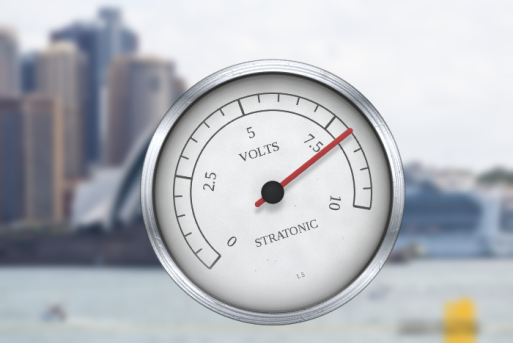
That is value=8 unit=V
